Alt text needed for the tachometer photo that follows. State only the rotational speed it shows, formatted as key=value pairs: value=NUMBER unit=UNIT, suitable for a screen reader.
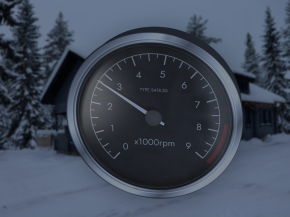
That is value=2750 unit=rpm
